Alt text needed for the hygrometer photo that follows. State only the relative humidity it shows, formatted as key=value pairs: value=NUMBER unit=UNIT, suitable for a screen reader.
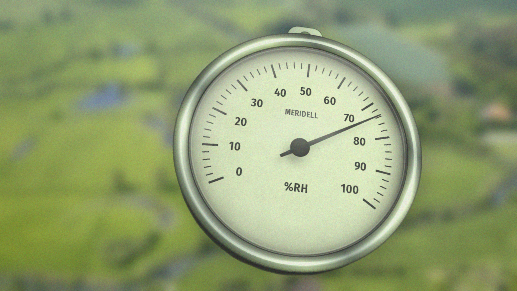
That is value=74 unit=%
